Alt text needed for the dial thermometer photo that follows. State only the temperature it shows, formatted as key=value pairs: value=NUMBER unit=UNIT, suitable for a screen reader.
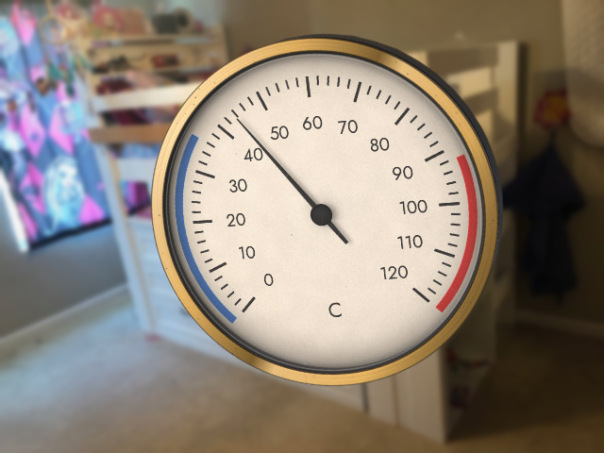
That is value=44 unit=°C
